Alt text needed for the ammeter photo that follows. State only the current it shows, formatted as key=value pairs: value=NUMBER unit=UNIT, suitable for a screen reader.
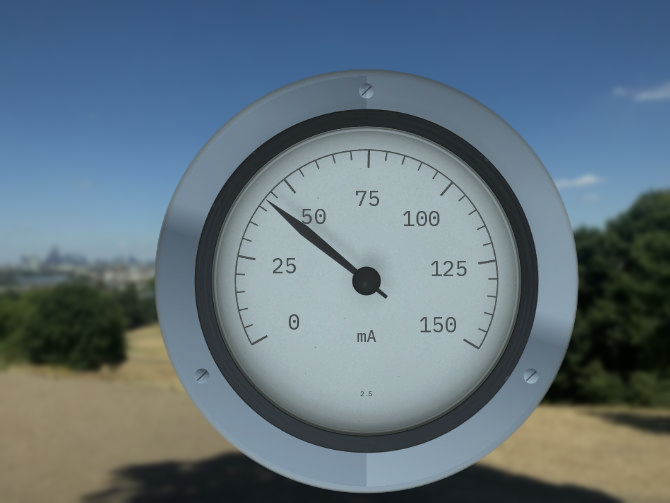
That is value=42.5 unit=mA
